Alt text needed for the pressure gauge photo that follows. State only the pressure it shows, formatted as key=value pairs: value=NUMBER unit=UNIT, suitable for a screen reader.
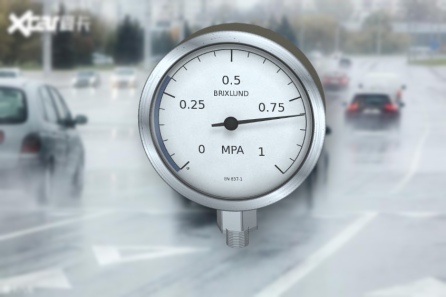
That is value=0.8 unit=MPa
